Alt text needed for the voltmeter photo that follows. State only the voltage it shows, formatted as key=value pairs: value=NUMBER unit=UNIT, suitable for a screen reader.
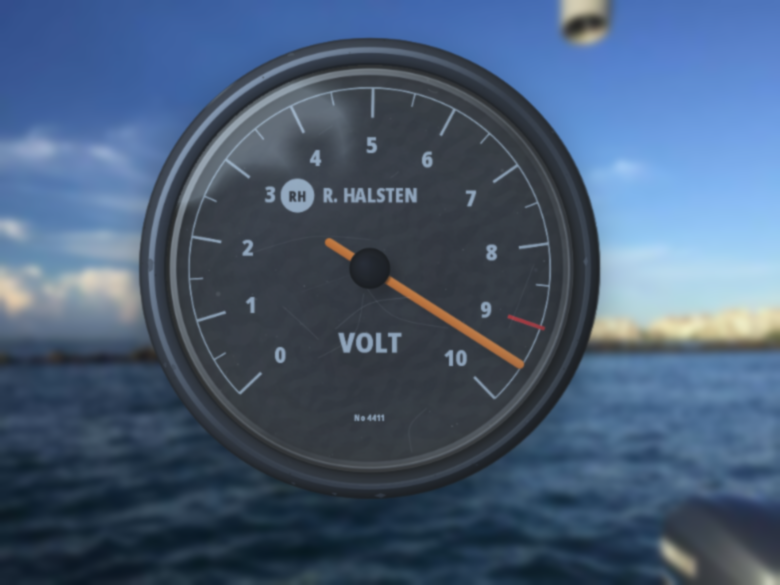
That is value=9.5 unit=V
